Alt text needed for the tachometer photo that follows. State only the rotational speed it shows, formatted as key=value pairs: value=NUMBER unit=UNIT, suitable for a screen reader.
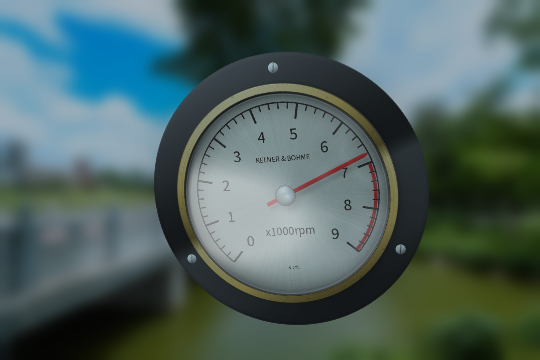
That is value=6800 unit=rpm
